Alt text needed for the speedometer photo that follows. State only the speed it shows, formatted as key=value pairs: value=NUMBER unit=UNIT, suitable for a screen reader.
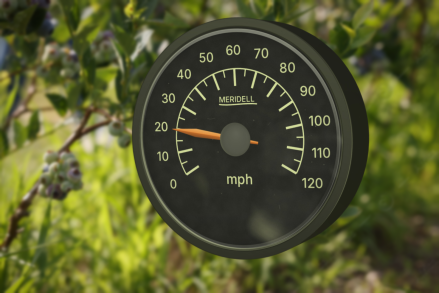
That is value=20 unit=mph
